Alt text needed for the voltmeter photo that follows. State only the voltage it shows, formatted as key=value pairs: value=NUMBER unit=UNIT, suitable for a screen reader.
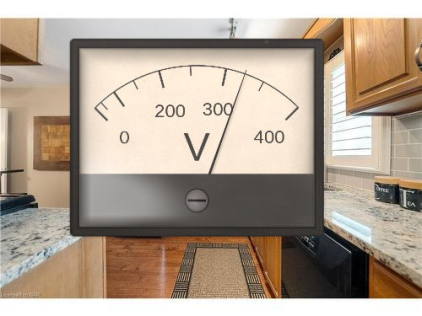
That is value=325 unit=V
